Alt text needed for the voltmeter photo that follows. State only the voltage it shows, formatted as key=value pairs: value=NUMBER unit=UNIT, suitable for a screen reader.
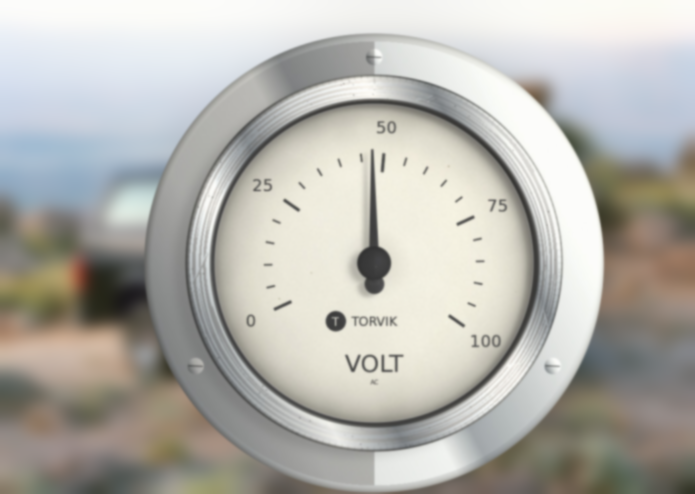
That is value=47.5 unit=V
